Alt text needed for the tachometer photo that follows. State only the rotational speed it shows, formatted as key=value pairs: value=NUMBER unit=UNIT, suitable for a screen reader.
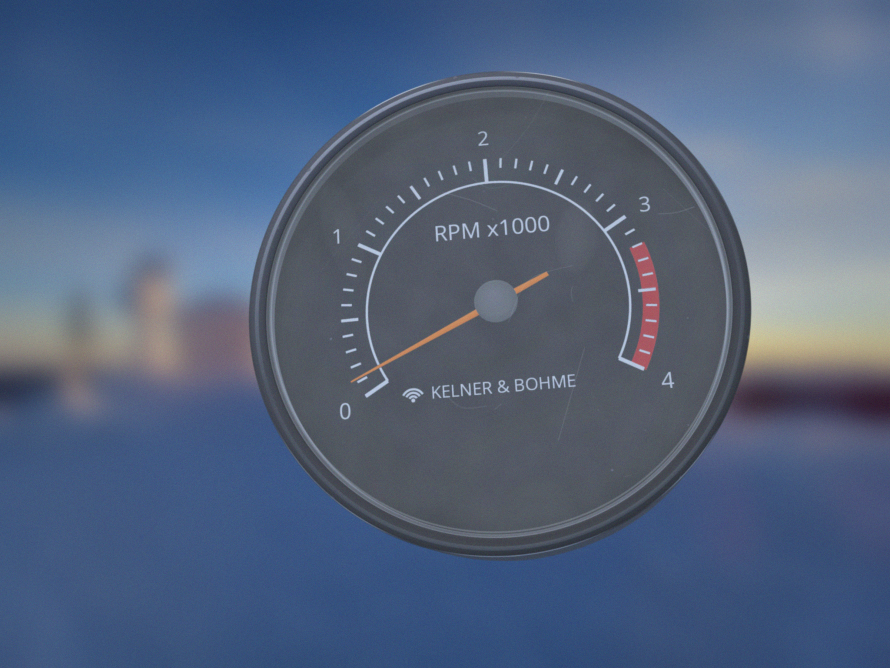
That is value=100 unit=rpm
